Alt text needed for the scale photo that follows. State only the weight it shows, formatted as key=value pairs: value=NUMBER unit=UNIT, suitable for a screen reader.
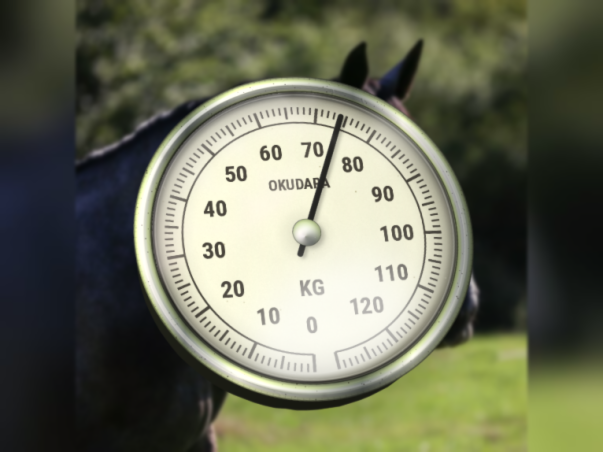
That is value=74 unit=kg
